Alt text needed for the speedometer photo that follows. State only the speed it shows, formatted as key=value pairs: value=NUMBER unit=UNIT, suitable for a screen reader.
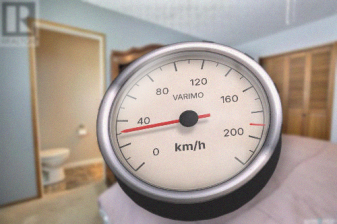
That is value=30 unit=km/h
